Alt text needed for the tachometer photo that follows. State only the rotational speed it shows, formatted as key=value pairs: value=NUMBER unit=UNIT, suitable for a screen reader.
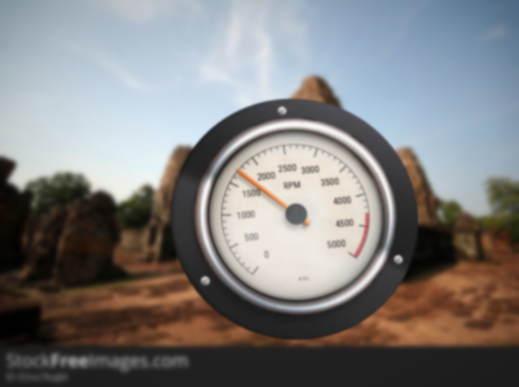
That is value=1700 unit=rpm
